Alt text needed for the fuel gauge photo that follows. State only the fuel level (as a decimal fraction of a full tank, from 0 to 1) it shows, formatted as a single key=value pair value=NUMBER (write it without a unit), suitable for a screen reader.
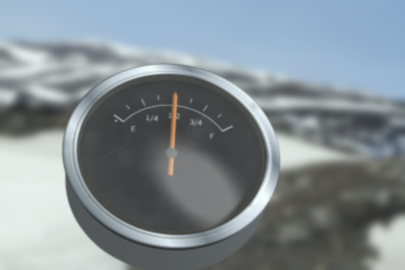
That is value=0.5
